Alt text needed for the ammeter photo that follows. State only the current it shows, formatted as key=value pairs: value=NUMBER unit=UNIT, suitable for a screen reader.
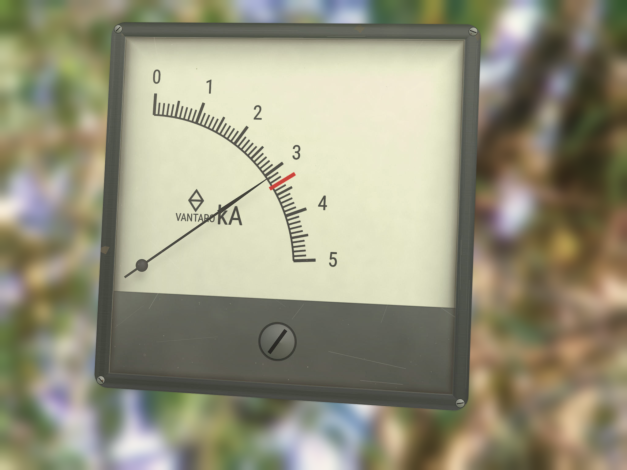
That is value=3.1 unit=kA
